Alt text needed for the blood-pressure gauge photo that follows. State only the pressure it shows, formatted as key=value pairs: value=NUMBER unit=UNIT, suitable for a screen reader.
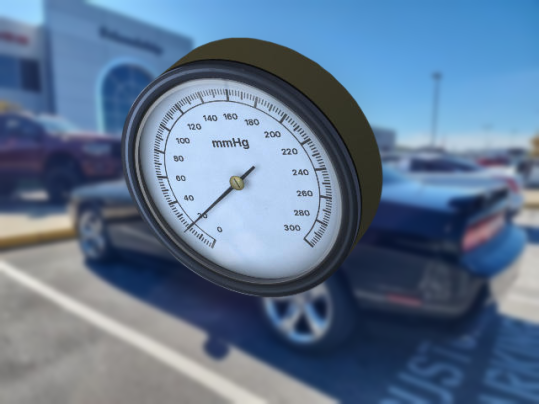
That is value=20 unit=mmHg
